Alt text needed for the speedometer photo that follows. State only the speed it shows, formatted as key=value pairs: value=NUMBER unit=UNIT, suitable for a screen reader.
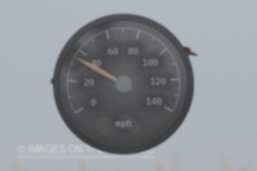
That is value=35 unit=mph
